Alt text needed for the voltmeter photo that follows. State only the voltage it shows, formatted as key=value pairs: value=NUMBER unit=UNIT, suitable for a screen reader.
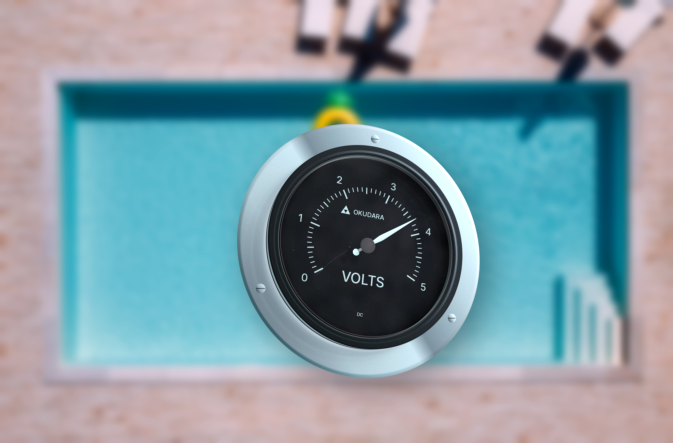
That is value=3.7 unit=V
